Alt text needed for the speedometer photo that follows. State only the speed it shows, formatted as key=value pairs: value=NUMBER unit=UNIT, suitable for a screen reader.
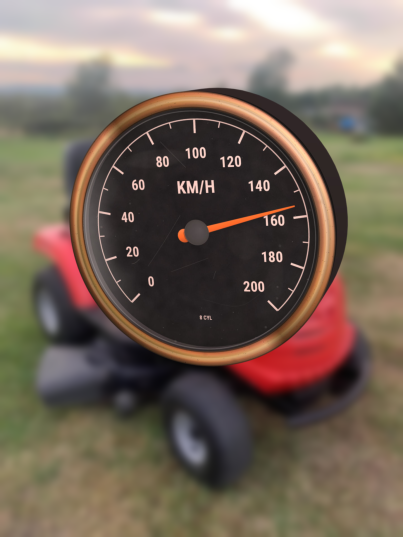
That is value=155 unit=km/h
